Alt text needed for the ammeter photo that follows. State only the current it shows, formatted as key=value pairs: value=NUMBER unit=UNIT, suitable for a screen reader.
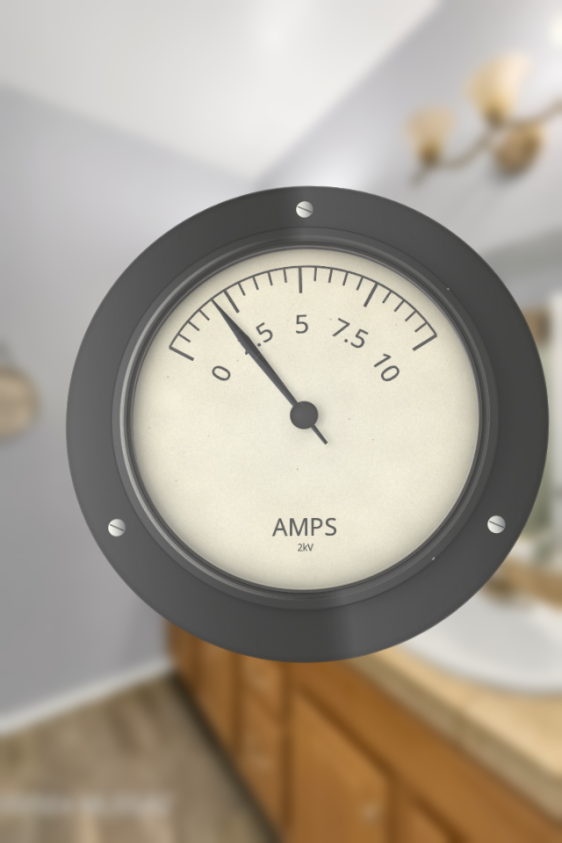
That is value=2 unit=A
